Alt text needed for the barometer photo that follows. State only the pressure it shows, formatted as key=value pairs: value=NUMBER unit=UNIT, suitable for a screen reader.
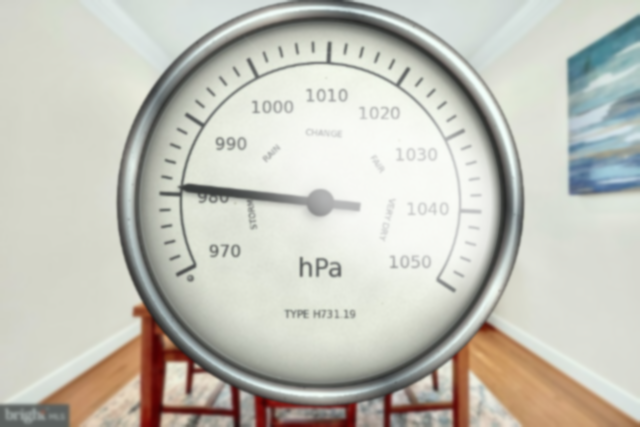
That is value=981 unit=hPa
